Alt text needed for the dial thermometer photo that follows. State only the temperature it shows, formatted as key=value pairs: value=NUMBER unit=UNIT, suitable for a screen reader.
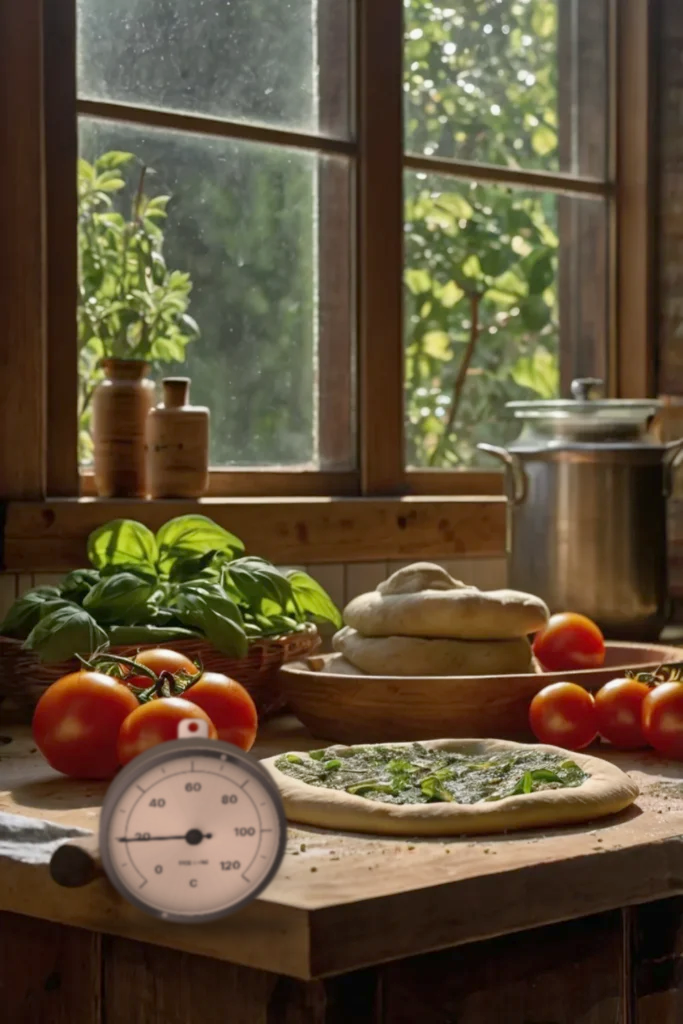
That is value=20 unit=°C
